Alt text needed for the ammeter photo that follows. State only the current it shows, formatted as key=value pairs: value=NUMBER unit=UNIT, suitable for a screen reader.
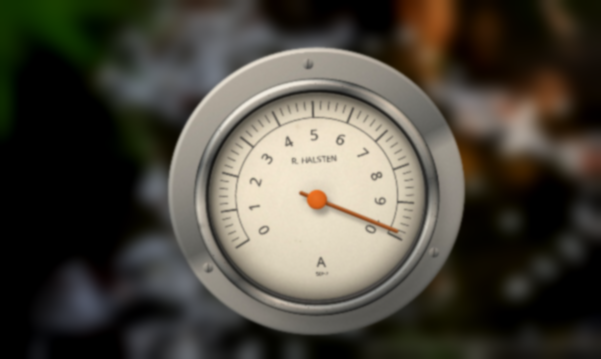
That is value=9.8 unit=A
